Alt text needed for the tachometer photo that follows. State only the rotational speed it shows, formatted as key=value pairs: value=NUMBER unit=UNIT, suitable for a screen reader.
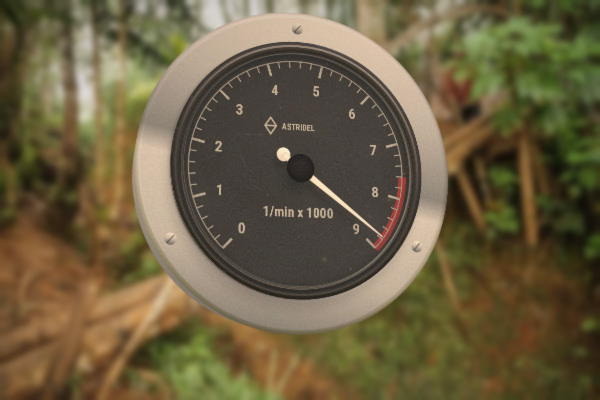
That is value=8800 unit=rpm
